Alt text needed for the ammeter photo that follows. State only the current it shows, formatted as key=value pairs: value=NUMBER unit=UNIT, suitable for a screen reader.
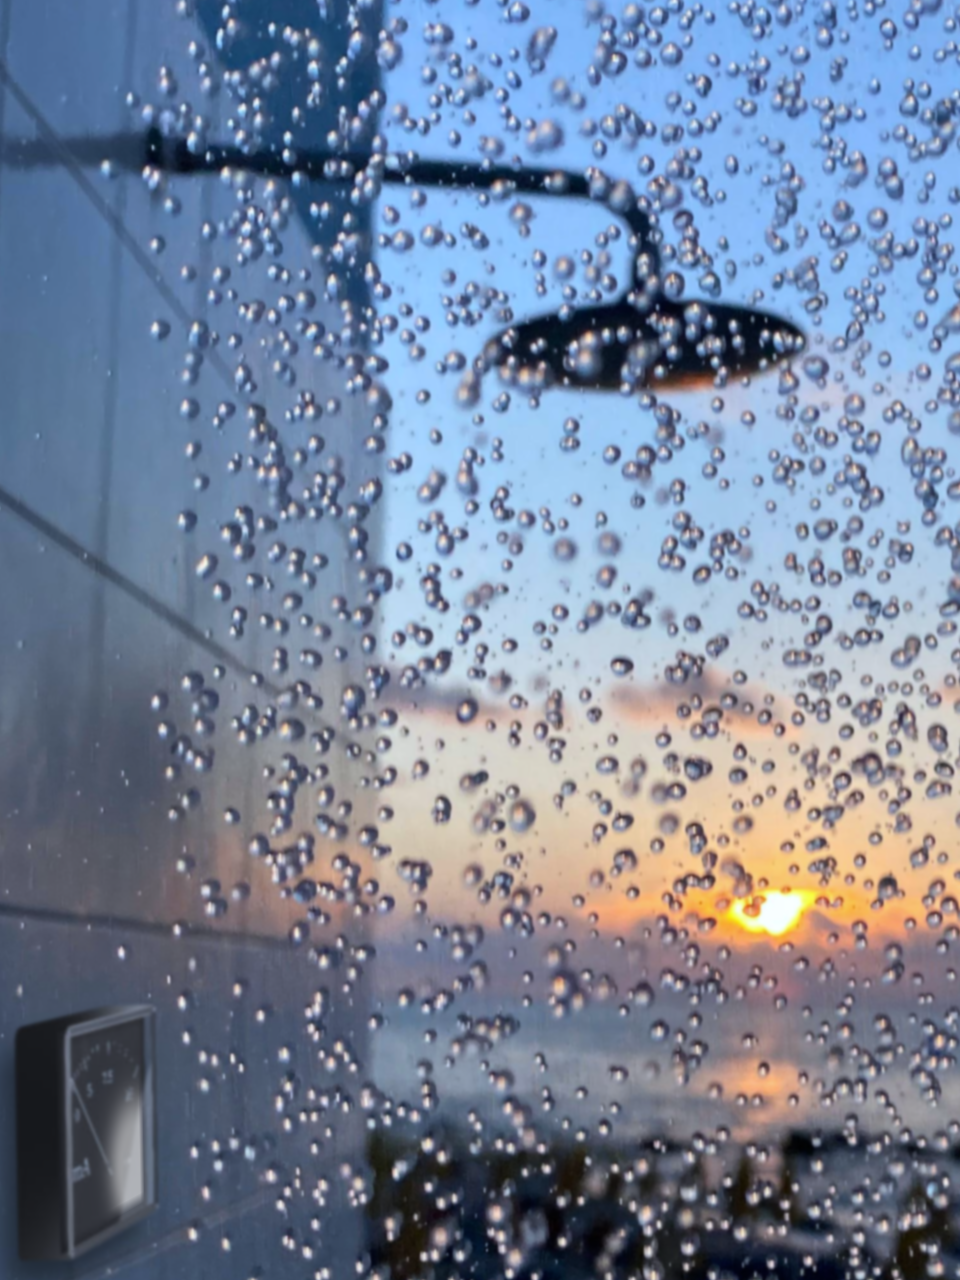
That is value=2.5 unit=mA
